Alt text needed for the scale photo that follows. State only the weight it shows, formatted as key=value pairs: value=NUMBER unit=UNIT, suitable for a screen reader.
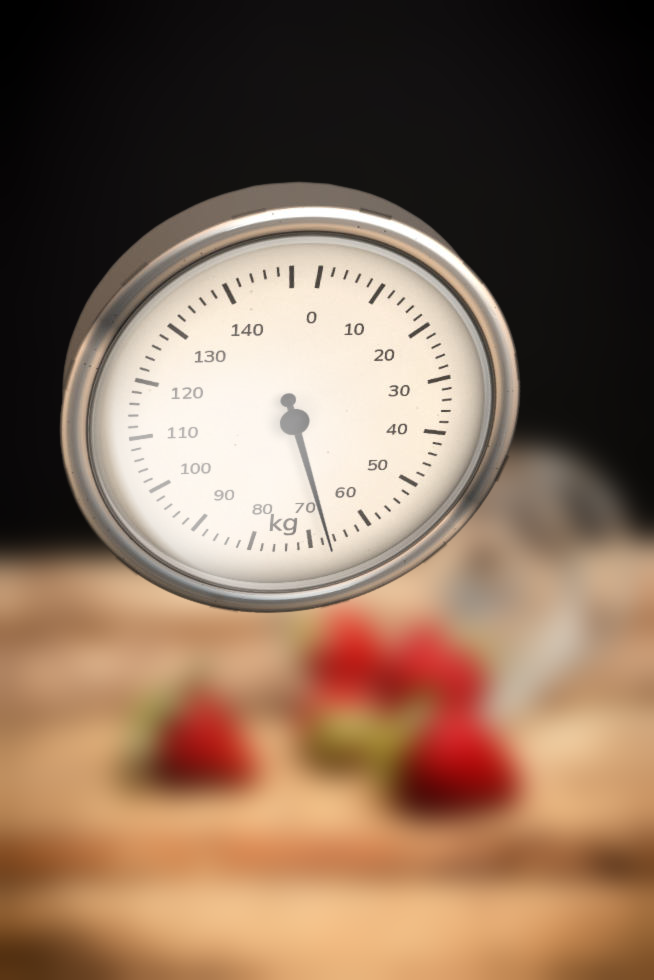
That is value=67 unit=kg
